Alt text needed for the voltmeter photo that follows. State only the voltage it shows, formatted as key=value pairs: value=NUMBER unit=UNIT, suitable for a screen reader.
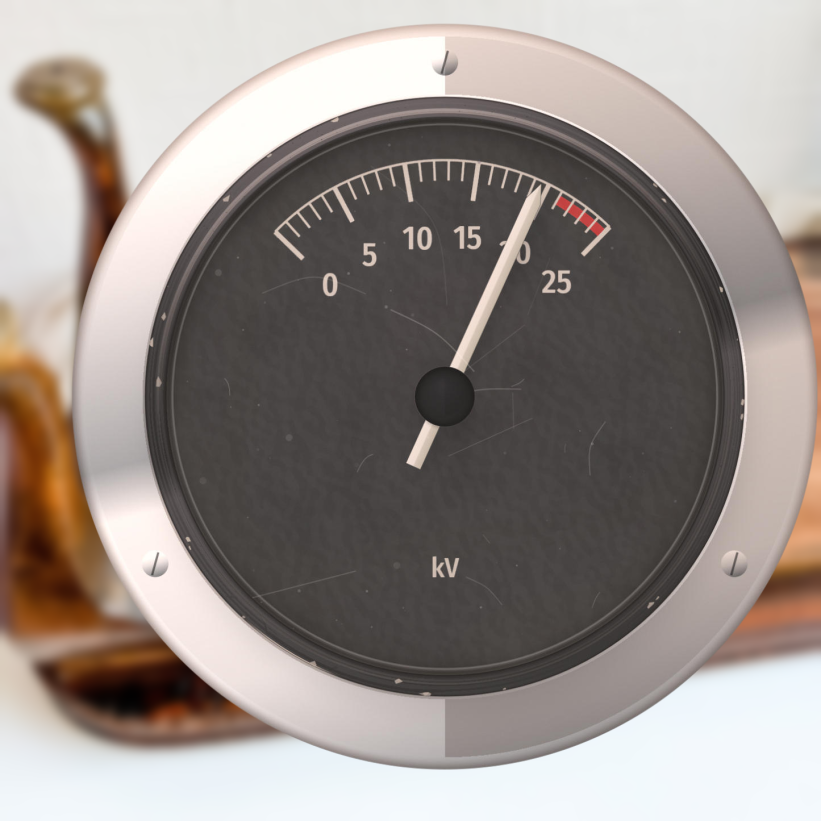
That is value=19.5 unit=kV
